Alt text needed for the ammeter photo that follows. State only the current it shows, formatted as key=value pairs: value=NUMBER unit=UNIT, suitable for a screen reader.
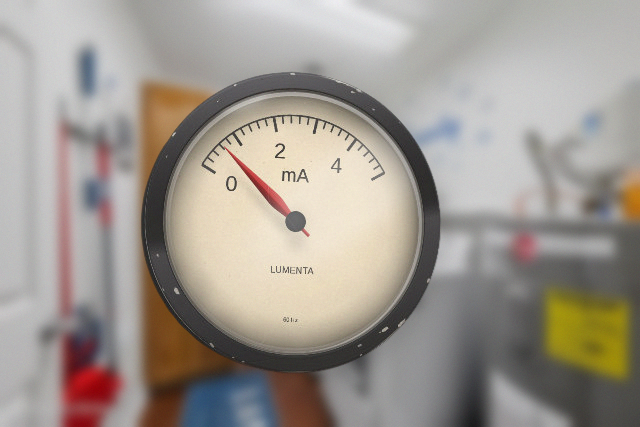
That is value=0.6 unit=mA
